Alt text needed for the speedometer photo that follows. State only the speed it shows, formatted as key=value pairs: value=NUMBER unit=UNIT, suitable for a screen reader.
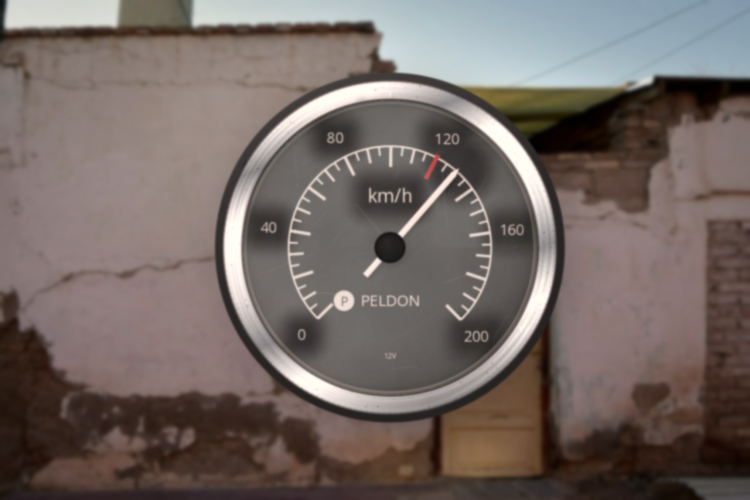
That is value=130 unit=km/h
